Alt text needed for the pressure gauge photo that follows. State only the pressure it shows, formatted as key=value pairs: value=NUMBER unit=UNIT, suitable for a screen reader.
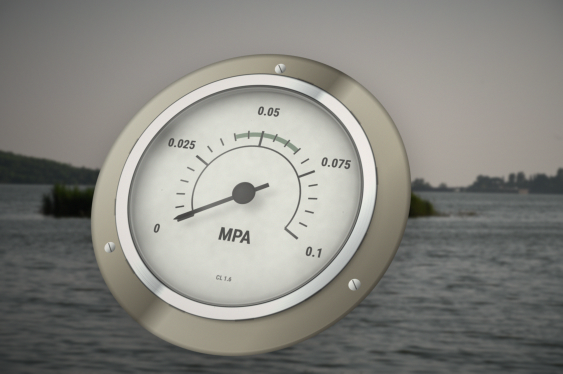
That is value=0 unit=MPa
